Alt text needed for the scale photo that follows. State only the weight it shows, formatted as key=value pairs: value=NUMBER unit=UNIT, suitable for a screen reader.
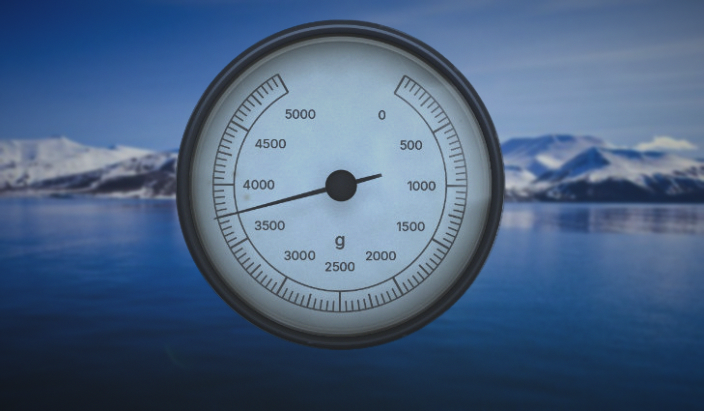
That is value=3750 unit=g
